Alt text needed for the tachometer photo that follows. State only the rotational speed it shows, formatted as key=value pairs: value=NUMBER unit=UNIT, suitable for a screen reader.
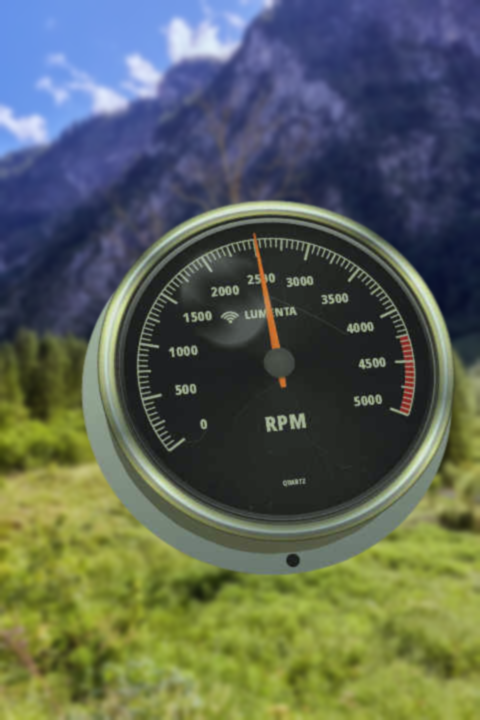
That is value=2500 unit=rpm
